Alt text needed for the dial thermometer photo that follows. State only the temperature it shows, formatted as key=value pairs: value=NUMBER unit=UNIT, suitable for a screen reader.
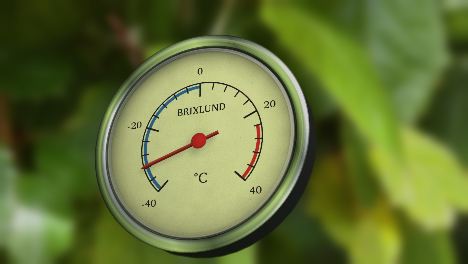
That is value=-32 unit=°C
